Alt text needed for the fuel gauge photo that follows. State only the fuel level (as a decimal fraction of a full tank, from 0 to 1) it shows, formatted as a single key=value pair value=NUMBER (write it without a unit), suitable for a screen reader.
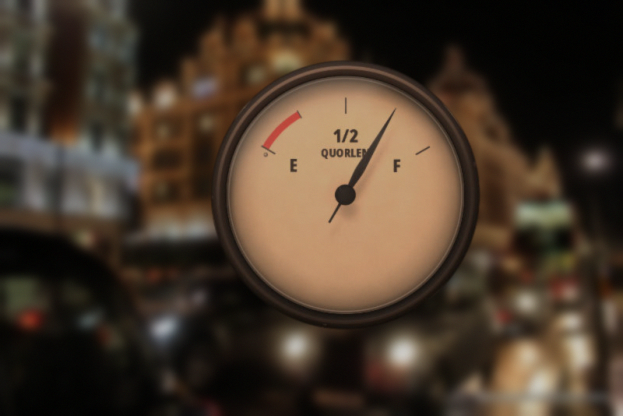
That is value=0.75
